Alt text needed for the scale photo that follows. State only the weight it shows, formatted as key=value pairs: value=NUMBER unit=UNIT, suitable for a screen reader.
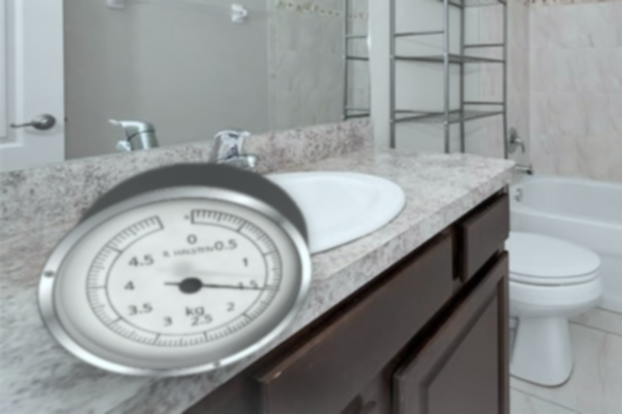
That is value=1.5 unit=kg
